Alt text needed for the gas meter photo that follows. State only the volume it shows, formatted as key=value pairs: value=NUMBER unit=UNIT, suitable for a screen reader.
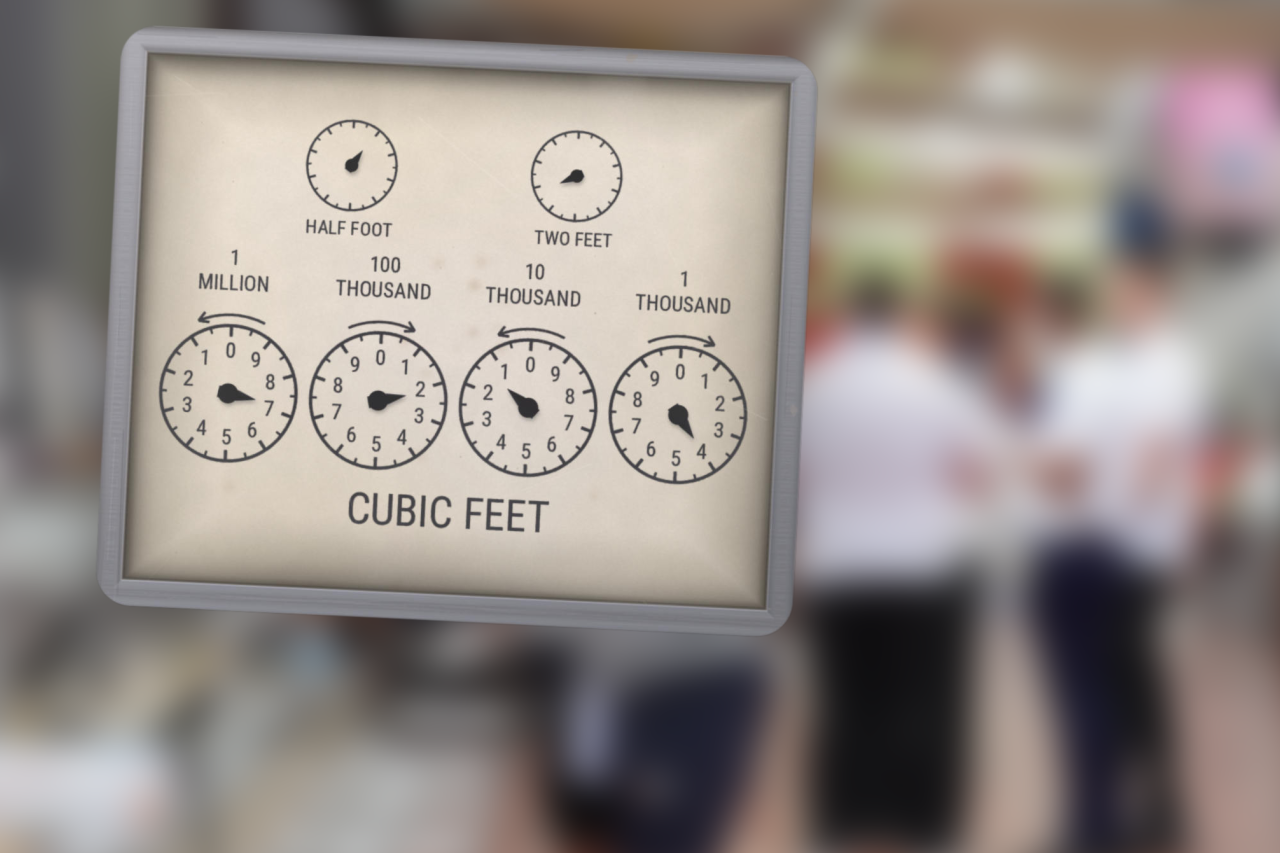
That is value=721400 unit=ft³
